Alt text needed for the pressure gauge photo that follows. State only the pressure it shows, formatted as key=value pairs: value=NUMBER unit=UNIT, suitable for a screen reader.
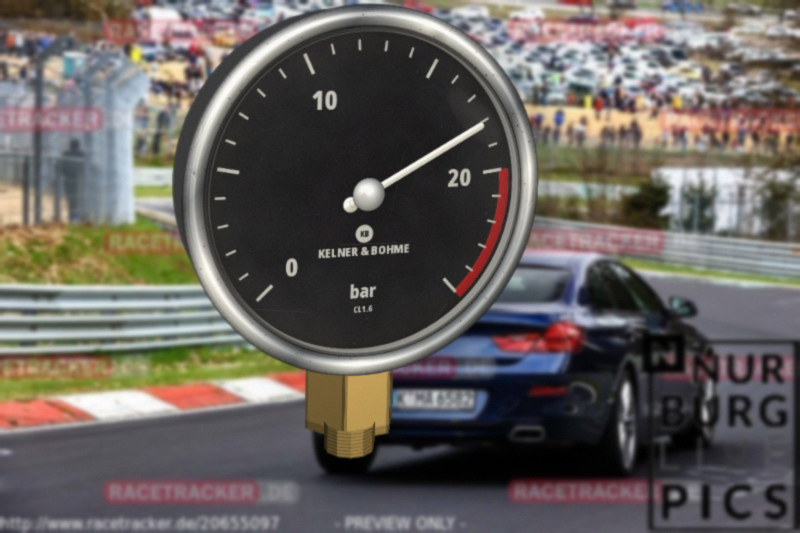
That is value=18 unit=bar
